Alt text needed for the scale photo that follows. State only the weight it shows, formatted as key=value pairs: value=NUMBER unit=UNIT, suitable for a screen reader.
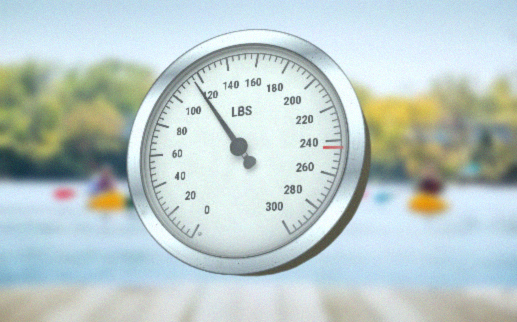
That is value=116 unit=lb
